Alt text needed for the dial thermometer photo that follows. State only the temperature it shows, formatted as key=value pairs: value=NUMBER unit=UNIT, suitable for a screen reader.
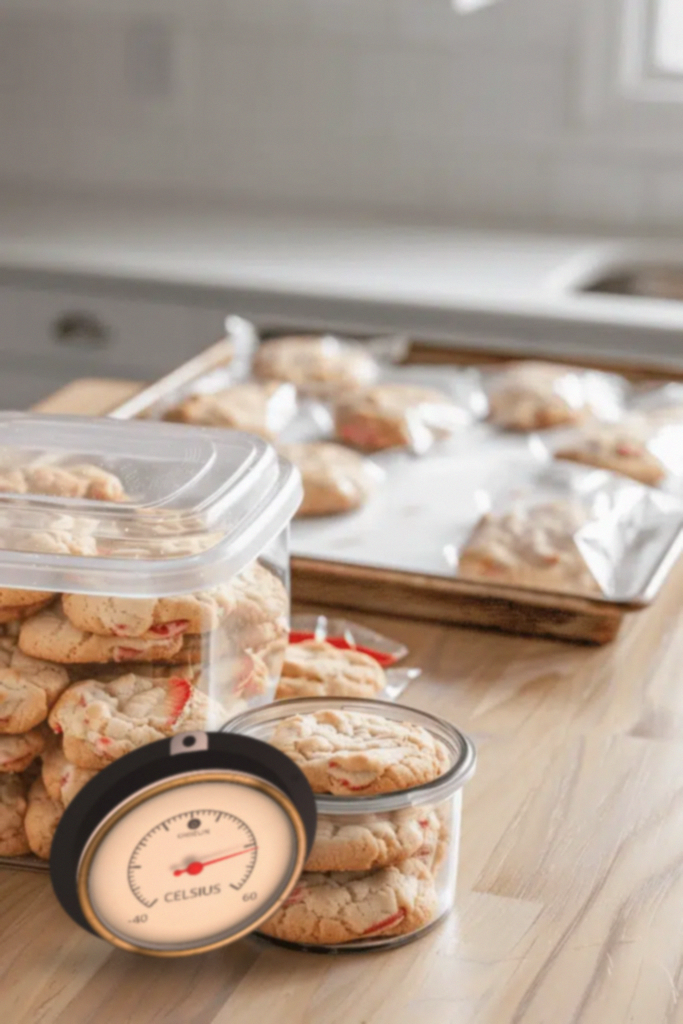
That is value=40 unit=°C
